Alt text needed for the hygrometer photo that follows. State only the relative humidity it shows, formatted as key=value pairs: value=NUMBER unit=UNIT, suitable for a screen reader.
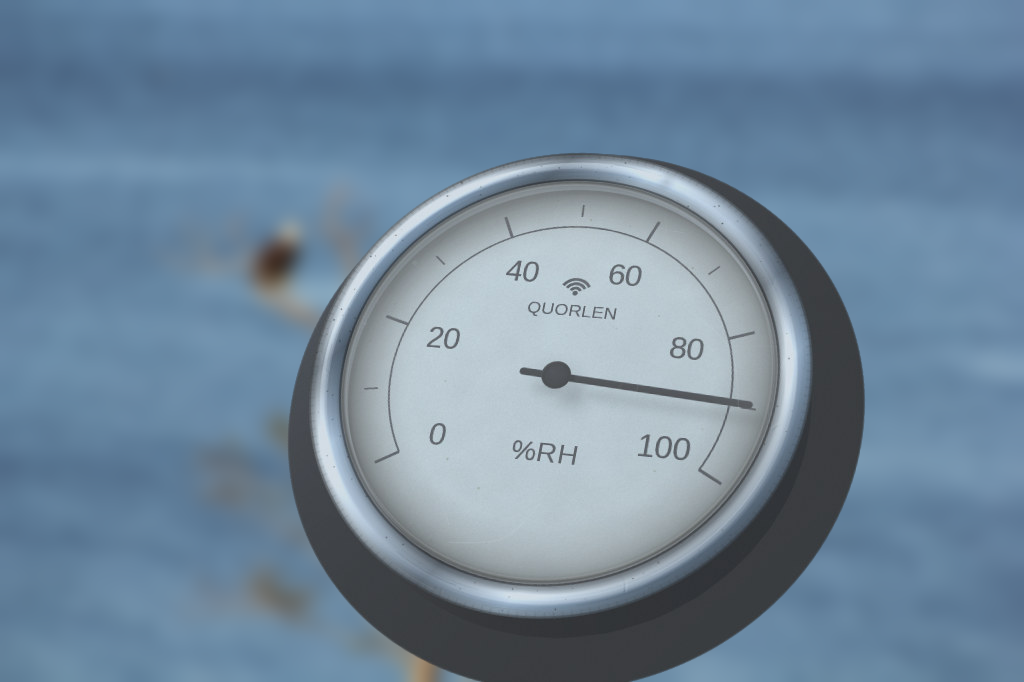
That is value=90 unit=%
